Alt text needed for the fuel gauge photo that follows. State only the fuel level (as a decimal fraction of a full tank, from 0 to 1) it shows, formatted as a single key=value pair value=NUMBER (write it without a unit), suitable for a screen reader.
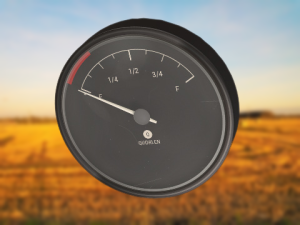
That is value=0
